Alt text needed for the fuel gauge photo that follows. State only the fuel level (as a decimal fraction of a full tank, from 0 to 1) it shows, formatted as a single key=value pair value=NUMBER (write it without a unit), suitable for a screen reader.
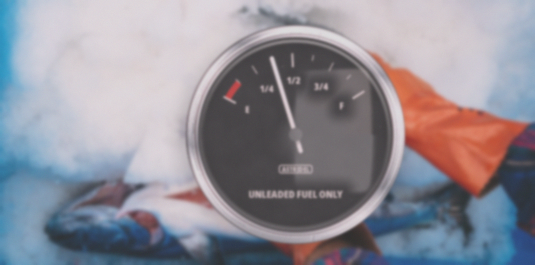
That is value=0.375
